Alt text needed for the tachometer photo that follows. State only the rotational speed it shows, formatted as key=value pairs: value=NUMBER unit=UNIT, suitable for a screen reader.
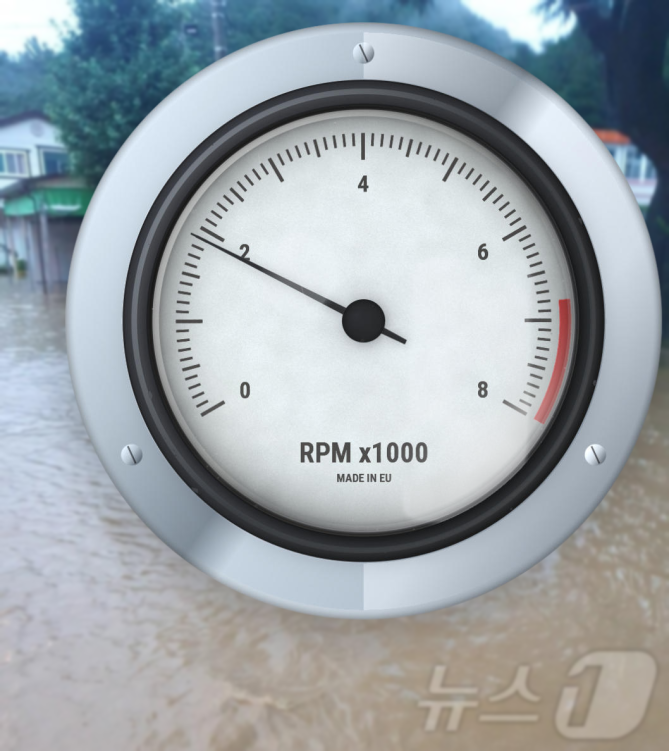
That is value=1900 unit=rpm
